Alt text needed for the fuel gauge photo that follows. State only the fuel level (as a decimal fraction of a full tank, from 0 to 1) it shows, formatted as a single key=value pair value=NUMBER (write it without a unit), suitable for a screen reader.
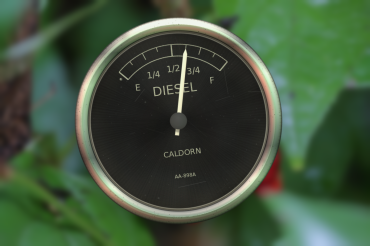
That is value=0.625
